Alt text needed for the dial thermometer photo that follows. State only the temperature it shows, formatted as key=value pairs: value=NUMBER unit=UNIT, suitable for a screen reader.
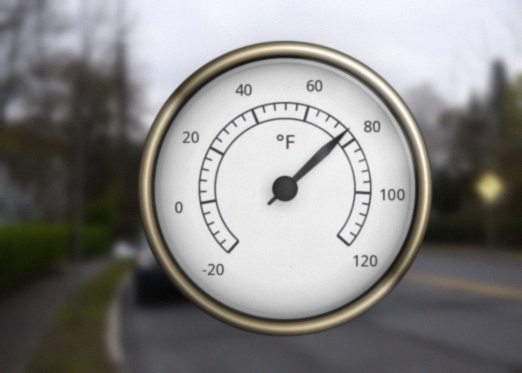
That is value=76 unit=°F
